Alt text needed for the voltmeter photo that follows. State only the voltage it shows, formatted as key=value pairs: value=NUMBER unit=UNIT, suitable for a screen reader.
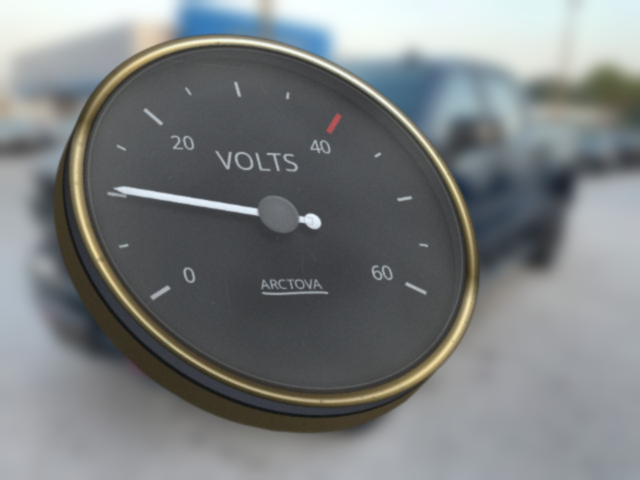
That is value=10 unit=V
